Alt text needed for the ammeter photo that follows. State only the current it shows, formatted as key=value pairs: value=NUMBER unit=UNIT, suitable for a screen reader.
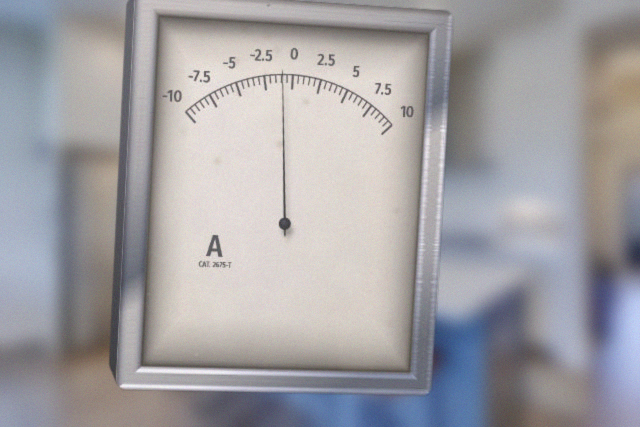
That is value=-1 unit=A
